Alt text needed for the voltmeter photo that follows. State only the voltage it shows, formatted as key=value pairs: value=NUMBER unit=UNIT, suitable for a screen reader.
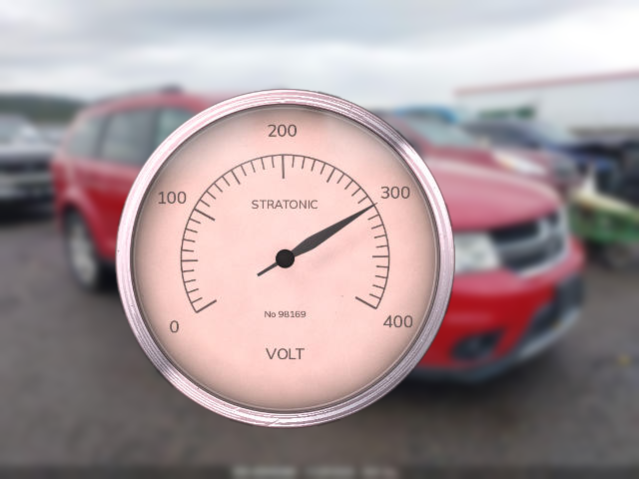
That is value=300 unit=V
